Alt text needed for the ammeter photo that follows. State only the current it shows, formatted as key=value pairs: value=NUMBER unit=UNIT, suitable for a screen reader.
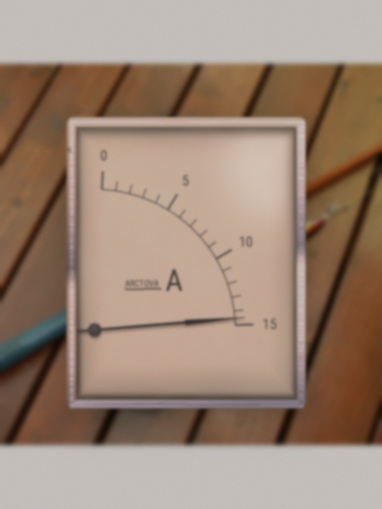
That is value=14.5 unit=A
